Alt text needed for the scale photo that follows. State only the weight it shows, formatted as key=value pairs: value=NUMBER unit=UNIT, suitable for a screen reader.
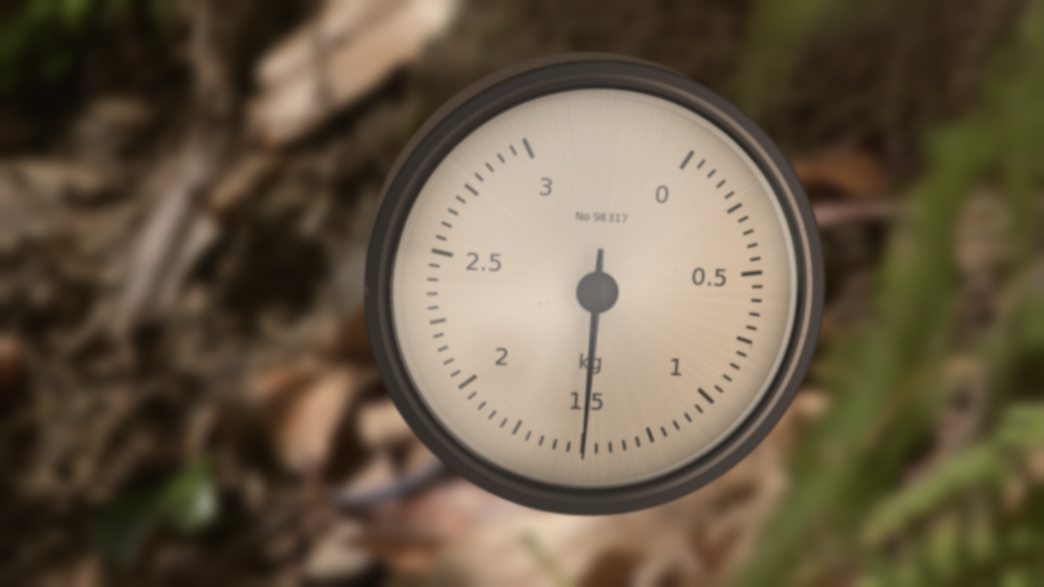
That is value=1.5 unit=kg
